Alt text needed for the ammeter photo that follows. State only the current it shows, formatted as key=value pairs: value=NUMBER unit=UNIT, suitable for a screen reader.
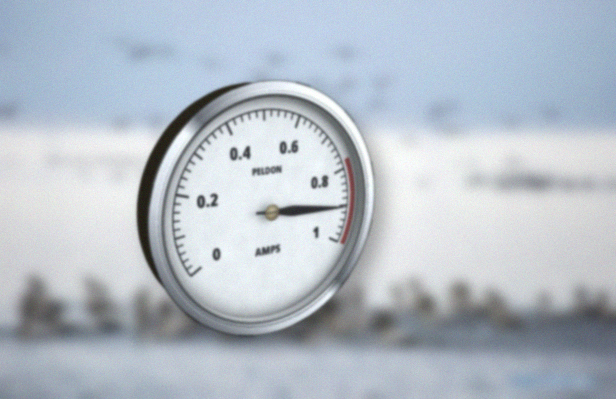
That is value=0.9 unit=A
